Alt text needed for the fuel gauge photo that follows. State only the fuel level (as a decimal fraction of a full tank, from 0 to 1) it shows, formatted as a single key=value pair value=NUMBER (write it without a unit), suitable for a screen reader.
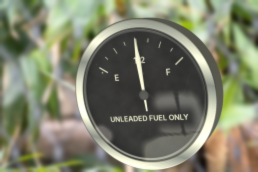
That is value=0.5
